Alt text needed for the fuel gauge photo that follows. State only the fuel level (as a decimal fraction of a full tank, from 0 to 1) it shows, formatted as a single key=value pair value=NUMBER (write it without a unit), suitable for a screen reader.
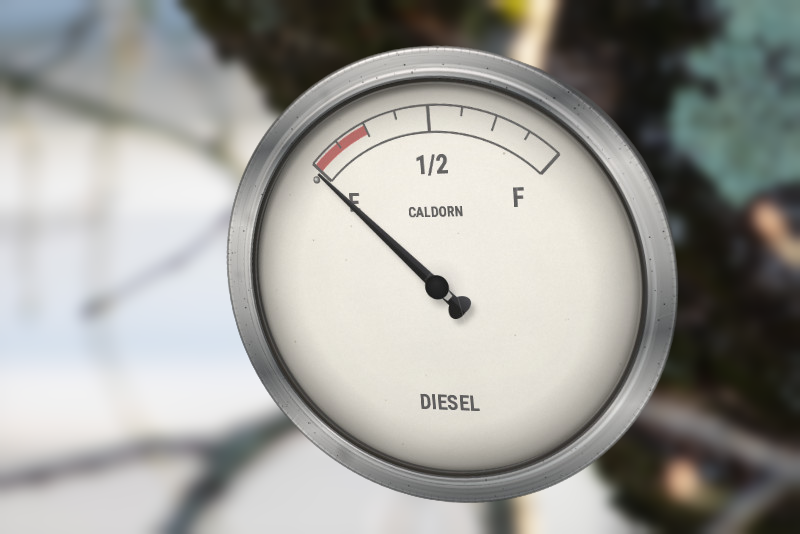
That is value=0
